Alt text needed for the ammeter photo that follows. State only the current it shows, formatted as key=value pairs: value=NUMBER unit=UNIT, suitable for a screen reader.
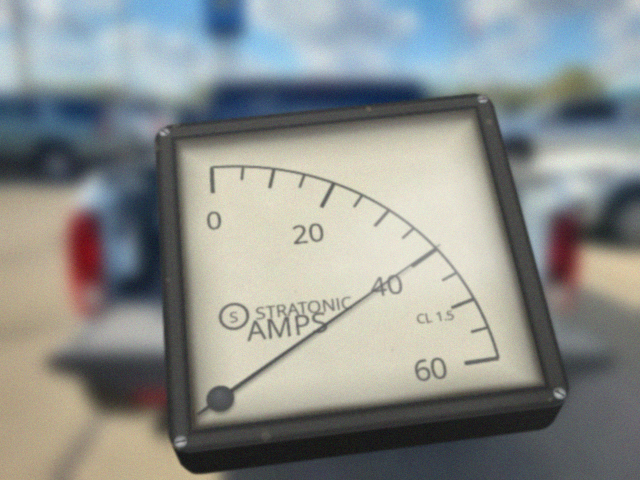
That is value=40 unit=A
